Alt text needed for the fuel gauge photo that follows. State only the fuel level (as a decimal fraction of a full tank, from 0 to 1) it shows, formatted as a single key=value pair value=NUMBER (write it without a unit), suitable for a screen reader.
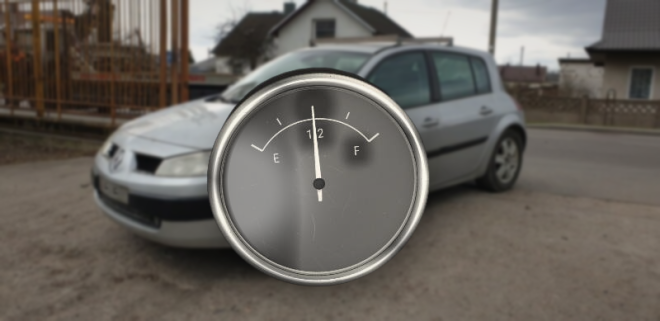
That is value=0.5
